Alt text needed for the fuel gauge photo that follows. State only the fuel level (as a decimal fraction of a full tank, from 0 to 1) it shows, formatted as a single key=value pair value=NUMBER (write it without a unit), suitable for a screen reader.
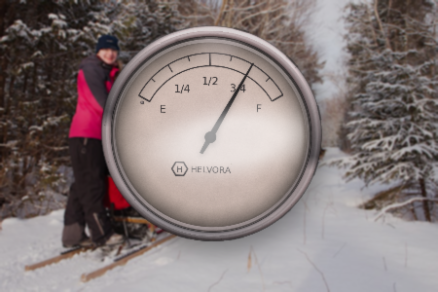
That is value=0.75
